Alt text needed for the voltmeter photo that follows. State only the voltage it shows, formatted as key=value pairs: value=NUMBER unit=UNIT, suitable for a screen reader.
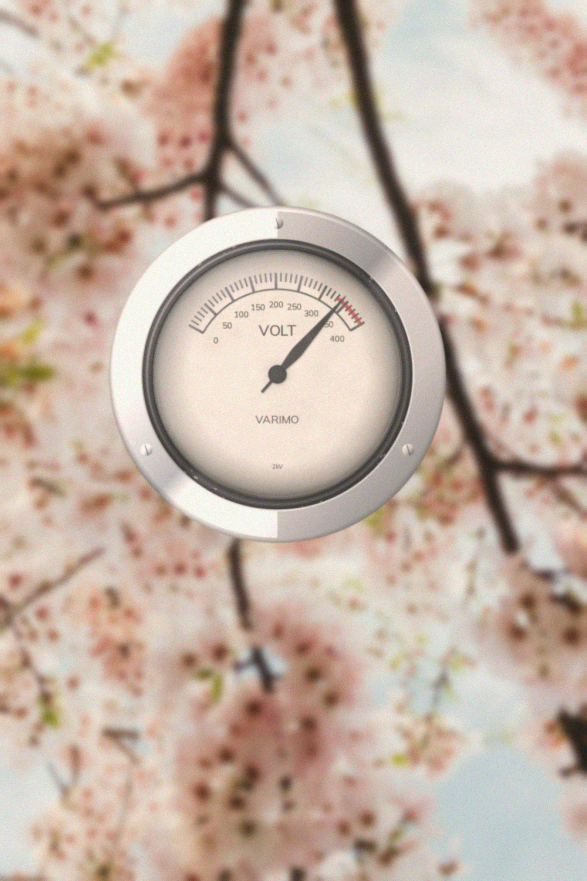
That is value=340 unit=V
